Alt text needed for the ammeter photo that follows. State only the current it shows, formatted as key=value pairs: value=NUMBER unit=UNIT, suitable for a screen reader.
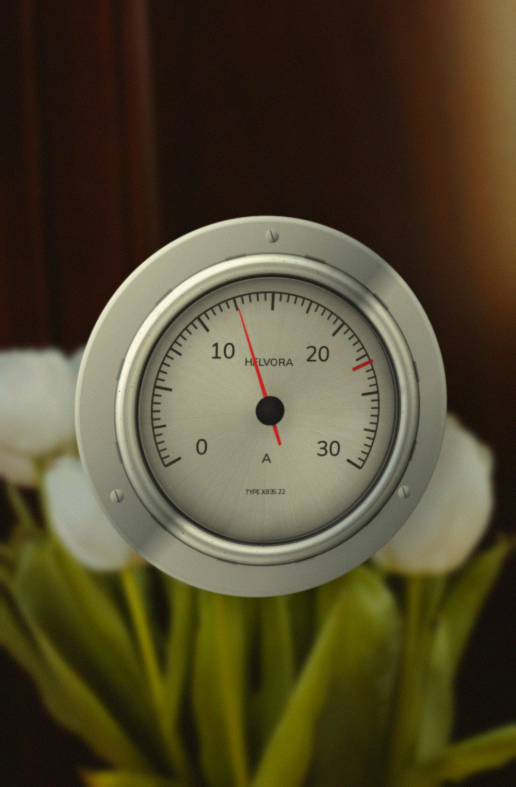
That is value=12.5 unit=A
